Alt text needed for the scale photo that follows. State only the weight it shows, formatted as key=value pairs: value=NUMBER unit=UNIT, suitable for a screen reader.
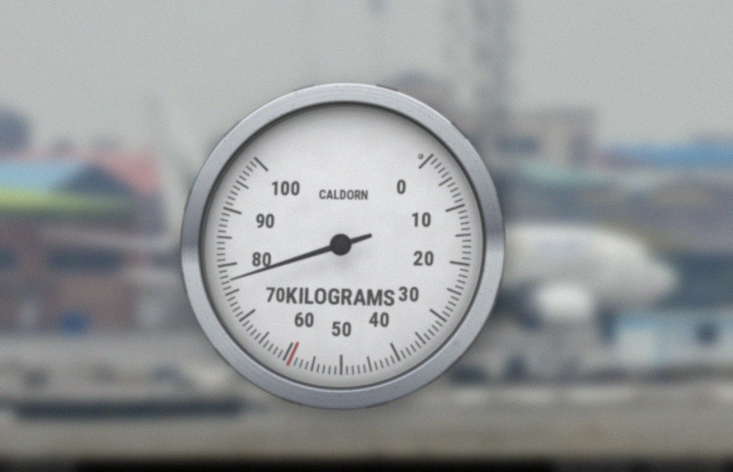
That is value=77 unit=kg
